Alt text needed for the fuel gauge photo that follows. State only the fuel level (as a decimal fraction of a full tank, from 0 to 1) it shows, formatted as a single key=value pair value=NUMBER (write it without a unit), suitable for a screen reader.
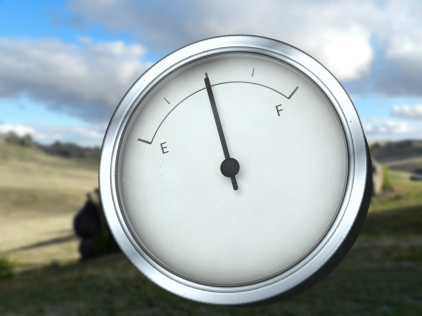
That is value=0.5
